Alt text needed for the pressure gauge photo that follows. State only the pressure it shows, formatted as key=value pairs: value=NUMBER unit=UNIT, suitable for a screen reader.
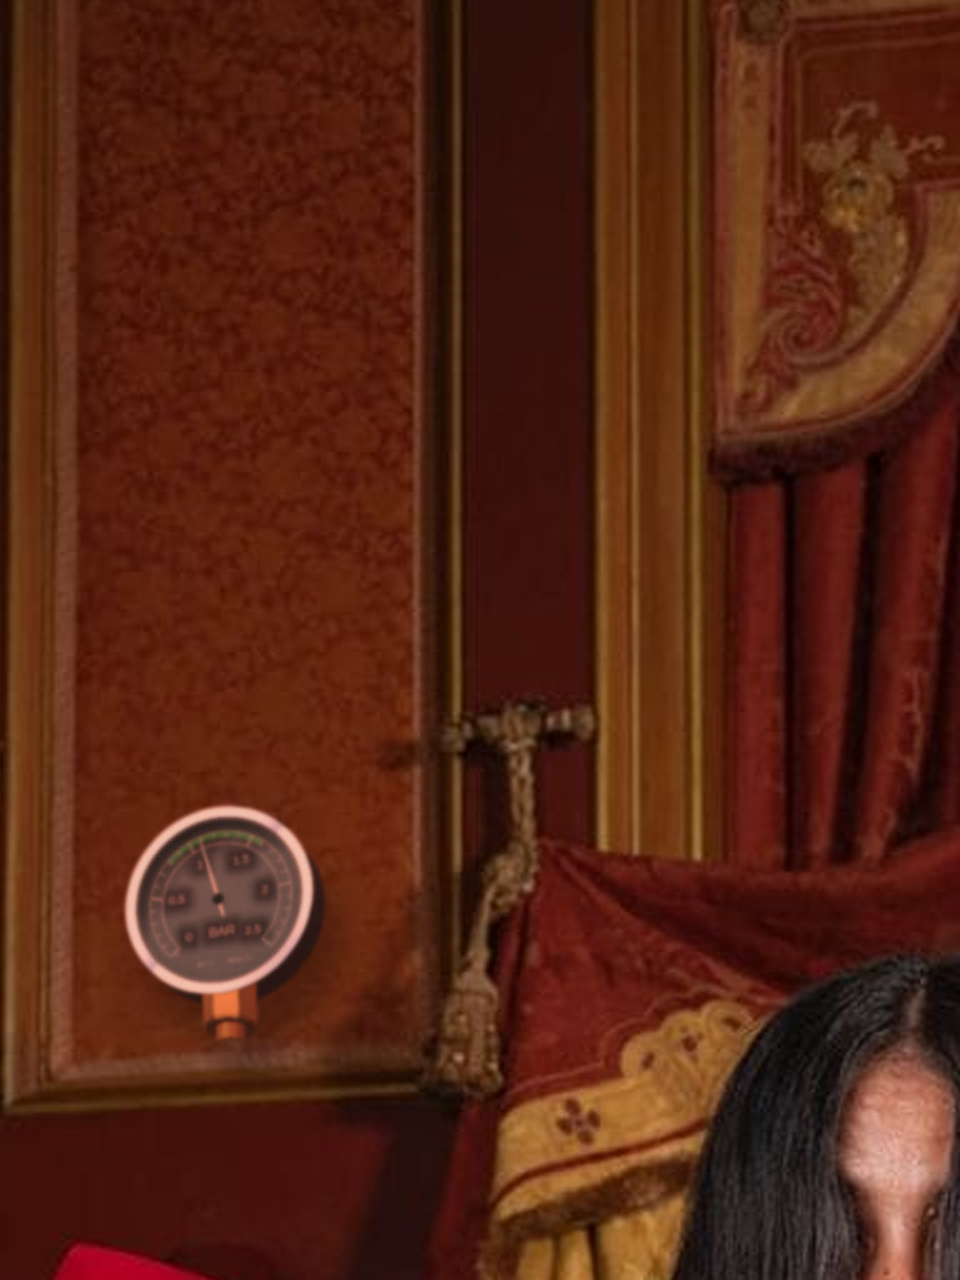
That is value=1.1 unit=bar
